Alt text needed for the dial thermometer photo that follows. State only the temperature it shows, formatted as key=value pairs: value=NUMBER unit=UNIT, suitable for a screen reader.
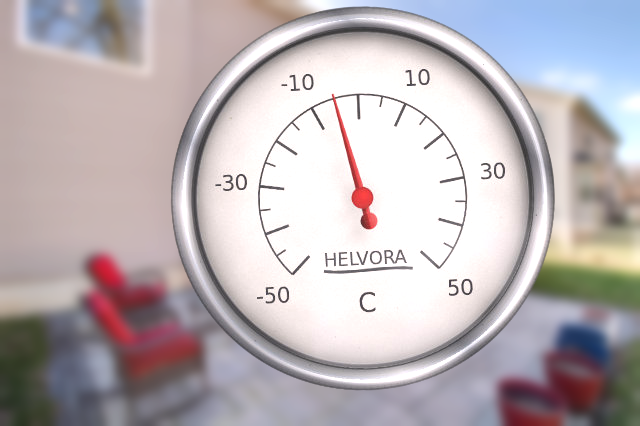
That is value=-5 unit=°C
